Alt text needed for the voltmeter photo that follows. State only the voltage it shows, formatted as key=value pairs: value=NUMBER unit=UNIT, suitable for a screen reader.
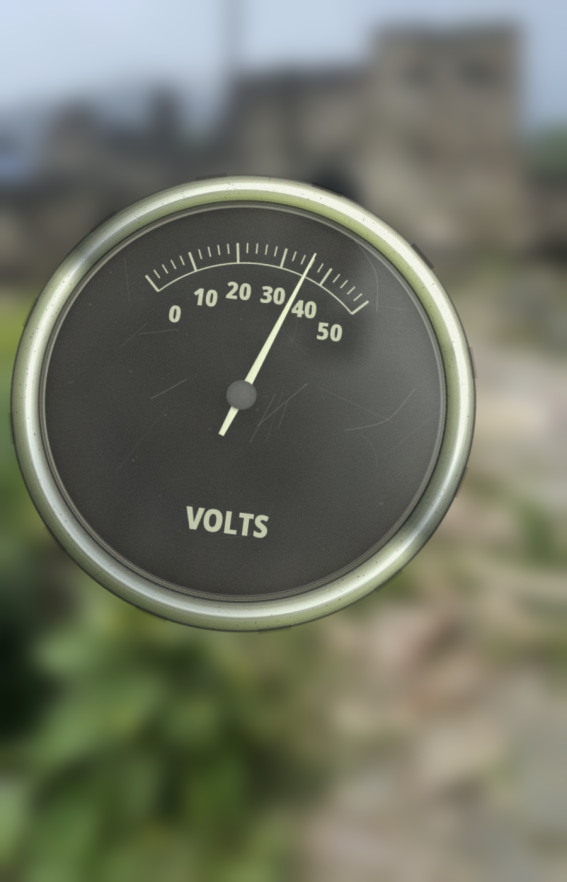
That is value=36 unit=V
